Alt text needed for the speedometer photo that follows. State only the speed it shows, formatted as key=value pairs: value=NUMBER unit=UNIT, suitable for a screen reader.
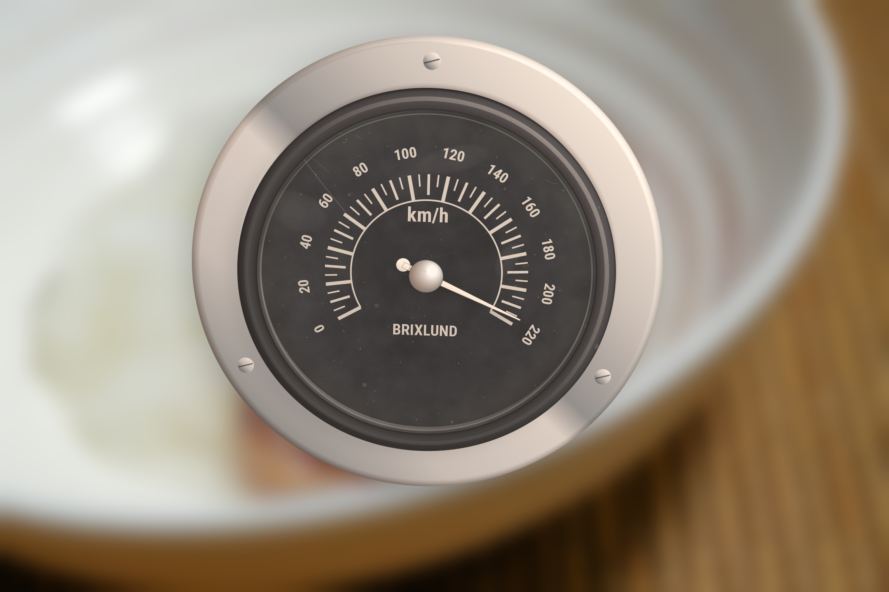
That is value=215 unit=km/h
